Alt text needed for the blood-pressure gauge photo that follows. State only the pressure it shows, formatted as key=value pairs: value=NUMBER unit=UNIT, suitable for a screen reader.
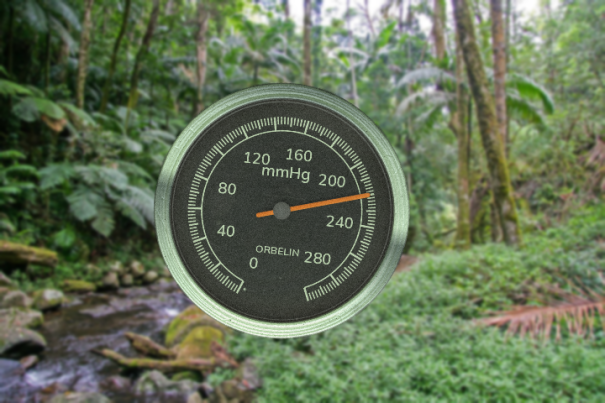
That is value=220 unit=mmHg
